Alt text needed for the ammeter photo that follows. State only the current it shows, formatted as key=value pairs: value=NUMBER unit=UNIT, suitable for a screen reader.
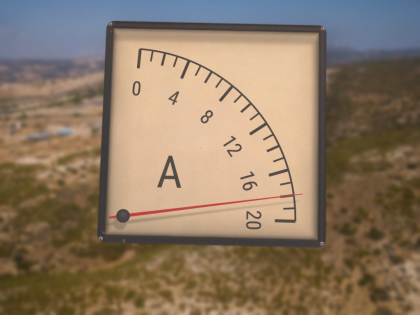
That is value=18 unit=A
